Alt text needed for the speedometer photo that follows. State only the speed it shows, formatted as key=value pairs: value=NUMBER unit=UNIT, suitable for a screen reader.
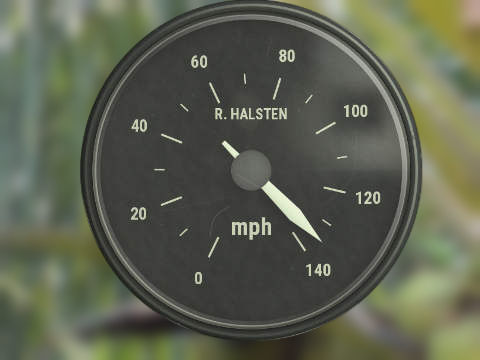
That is value=135 unit=mph
